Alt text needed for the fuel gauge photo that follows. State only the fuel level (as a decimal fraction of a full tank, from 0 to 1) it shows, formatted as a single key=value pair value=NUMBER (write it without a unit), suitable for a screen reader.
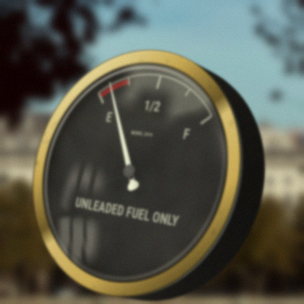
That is value=0.125
